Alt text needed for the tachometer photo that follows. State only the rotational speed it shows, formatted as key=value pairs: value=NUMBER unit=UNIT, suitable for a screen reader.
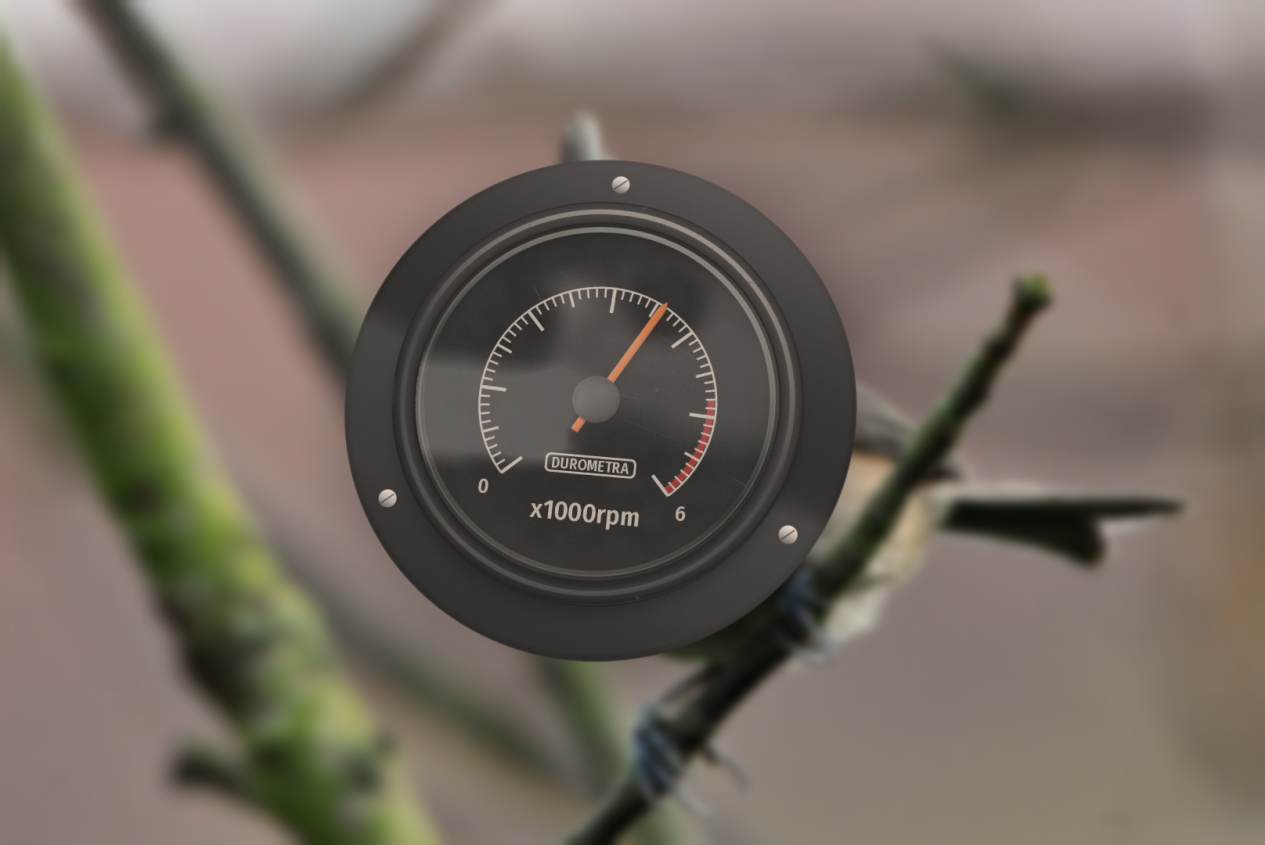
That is value=3600 unit=rpm
